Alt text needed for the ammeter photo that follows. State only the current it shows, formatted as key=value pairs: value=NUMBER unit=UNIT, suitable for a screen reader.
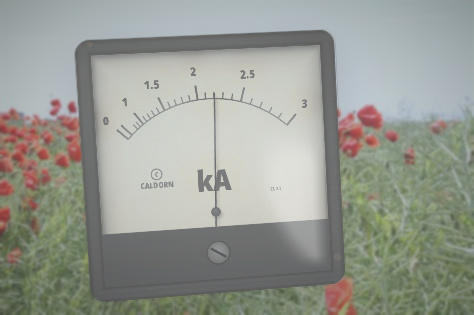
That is value=2.2 unit=kA
